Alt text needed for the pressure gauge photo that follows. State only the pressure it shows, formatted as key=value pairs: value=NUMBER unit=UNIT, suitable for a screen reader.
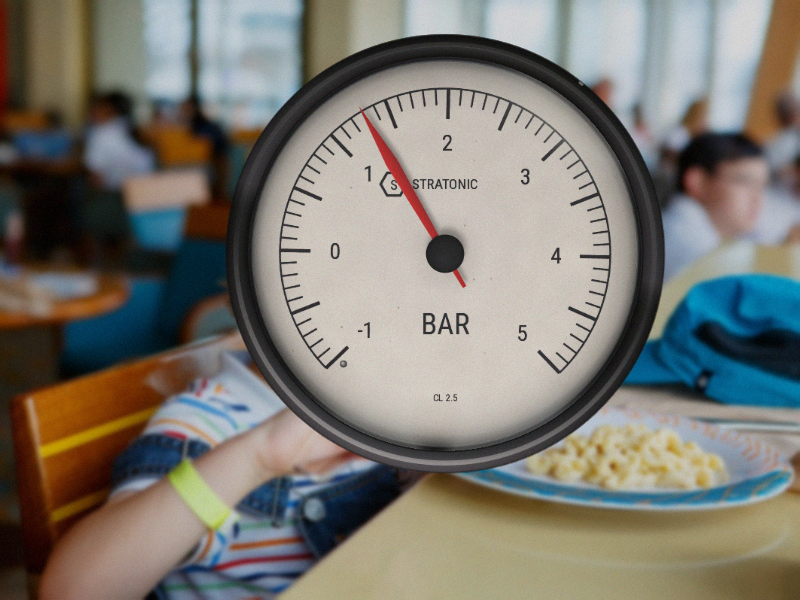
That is value=1.3 unit=bar
